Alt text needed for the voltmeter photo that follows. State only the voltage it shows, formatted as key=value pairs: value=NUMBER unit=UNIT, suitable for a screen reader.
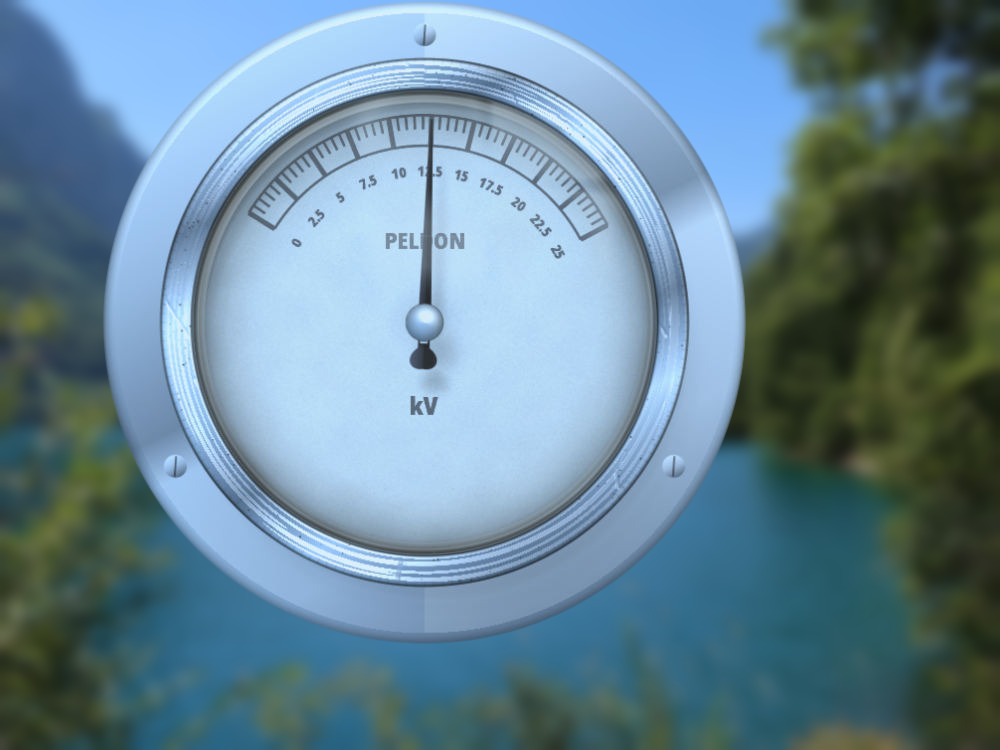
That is value=12.5 unit=kV
